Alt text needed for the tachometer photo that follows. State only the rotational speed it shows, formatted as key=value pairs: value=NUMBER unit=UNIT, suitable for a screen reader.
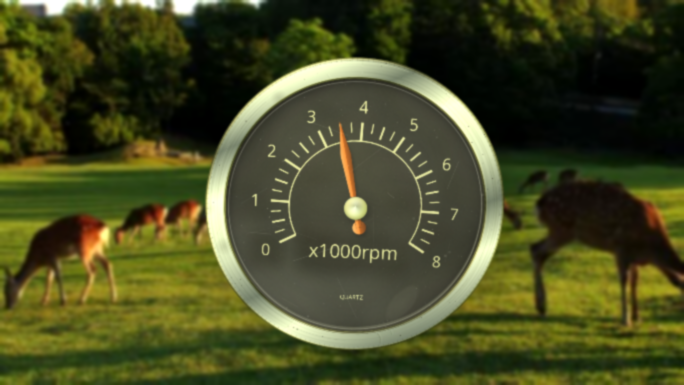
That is value=3500 unit=rpm
